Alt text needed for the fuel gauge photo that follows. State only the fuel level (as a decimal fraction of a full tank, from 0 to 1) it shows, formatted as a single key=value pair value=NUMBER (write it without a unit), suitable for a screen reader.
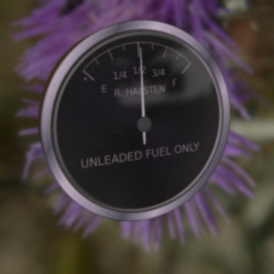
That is value=0.5
